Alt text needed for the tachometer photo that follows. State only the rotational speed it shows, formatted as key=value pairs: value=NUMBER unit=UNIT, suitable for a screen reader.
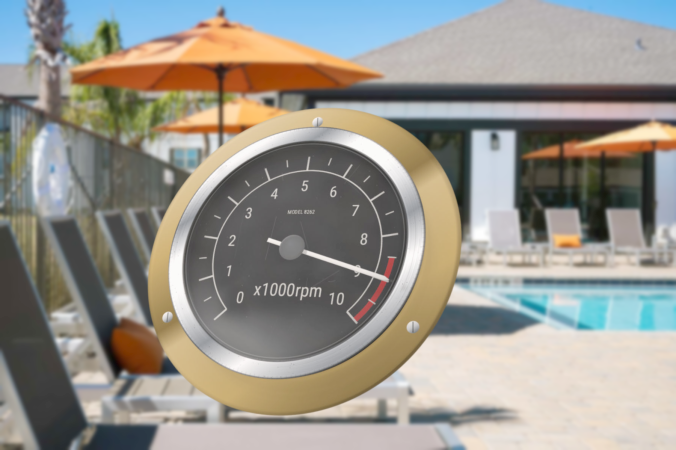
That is value=9000 unit=rpm
